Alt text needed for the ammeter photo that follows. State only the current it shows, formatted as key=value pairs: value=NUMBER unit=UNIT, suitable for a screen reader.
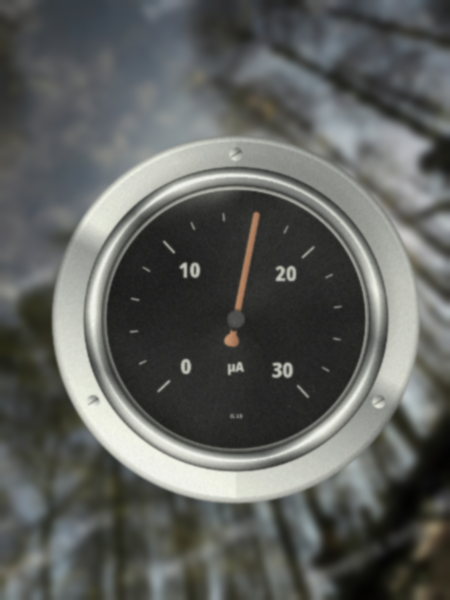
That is value=16 unit=µA
